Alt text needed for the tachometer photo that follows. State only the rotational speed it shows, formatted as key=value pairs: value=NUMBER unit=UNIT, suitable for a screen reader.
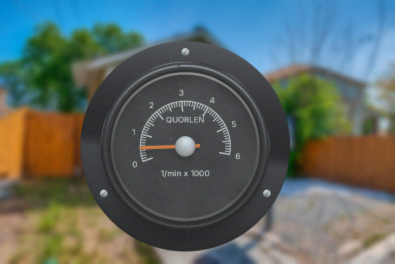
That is value=500 unit=rpm
